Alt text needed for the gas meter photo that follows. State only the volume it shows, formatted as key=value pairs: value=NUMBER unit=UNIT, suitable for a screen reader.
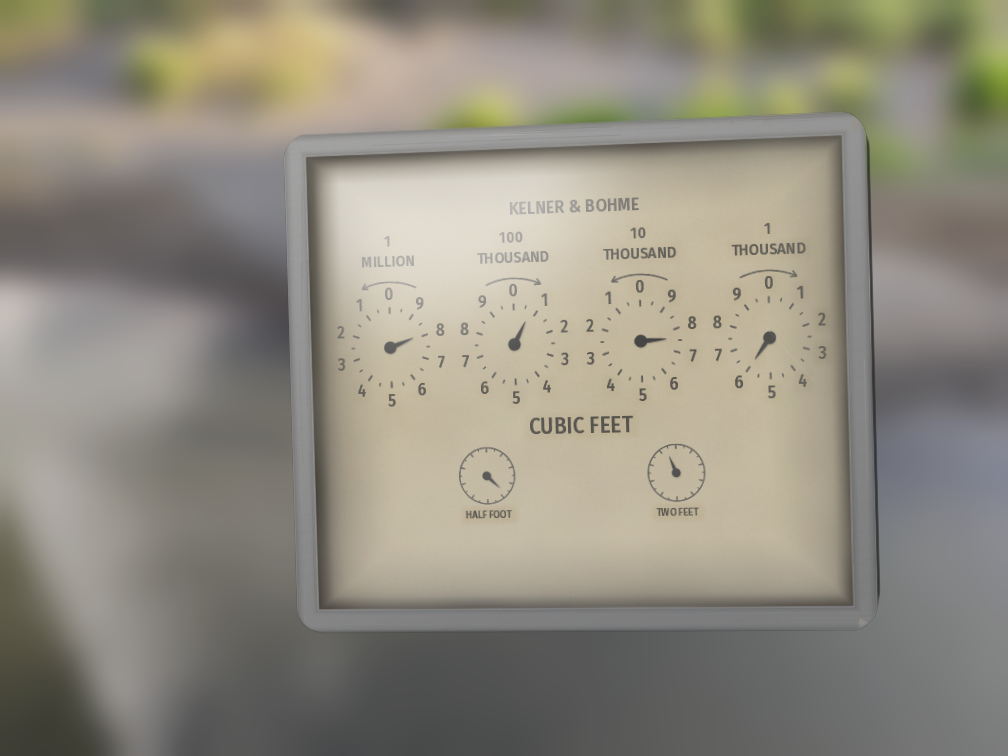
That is value=807600 unit=ft³
